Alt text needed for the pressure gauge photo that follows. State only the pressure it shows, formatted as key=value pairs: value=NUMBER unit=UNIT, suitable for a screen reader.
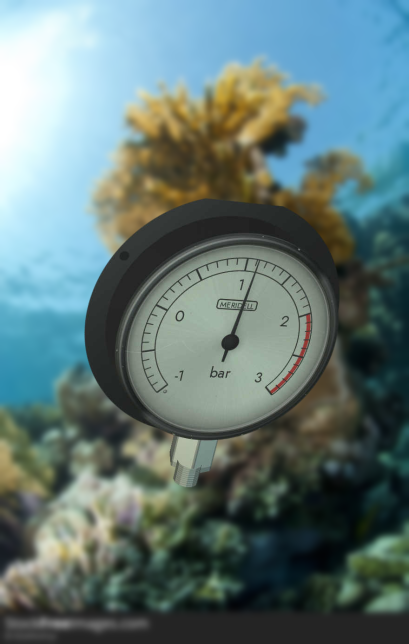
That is value=1.1 unit=bar
